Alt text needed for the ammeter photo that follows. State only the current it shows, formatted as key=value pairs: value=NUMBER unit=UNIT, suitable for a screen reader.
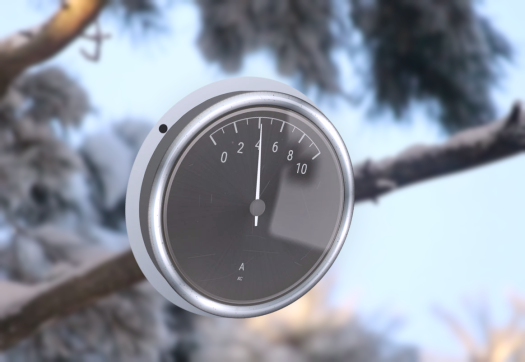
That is value=4 unit=A
